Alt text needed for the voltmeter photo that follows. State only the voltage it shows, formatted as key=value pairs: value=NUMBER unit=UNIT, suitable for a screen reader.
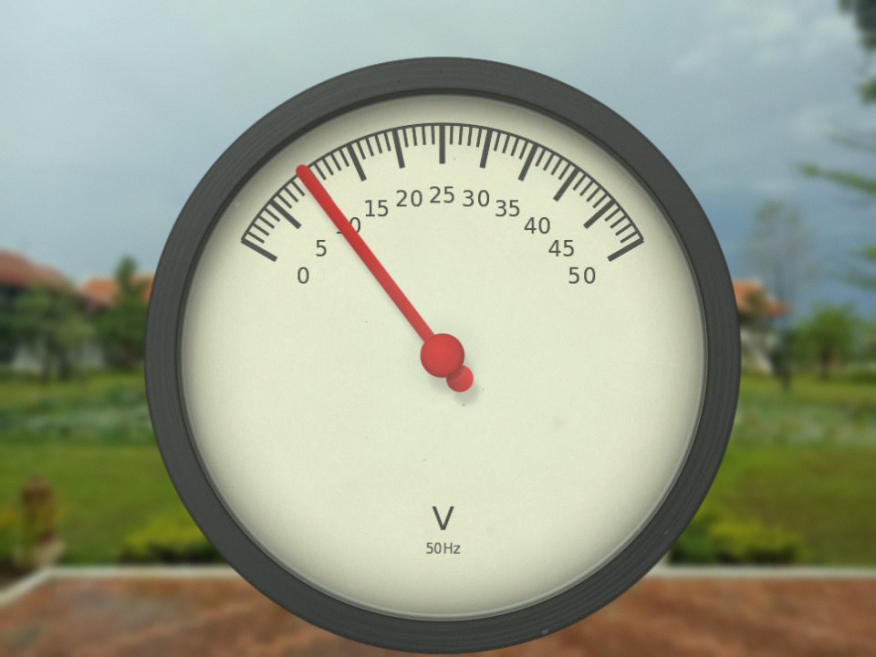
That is value=9.5 unit=V
